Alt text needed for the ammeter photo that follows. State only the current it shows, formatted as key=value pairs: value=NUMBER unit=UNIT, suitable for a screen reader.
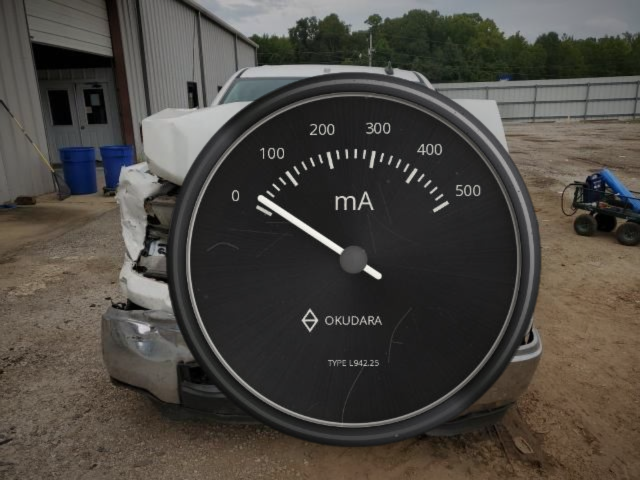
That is value=20 unit=mA
